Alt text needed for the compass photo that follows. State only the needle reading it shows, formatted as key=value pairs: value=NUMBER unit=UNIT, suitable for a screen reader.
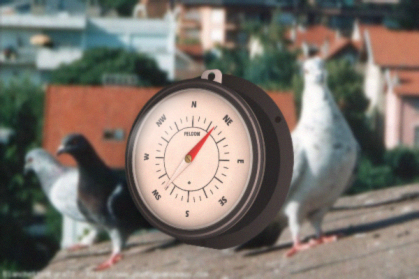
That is value=40 unit=°
